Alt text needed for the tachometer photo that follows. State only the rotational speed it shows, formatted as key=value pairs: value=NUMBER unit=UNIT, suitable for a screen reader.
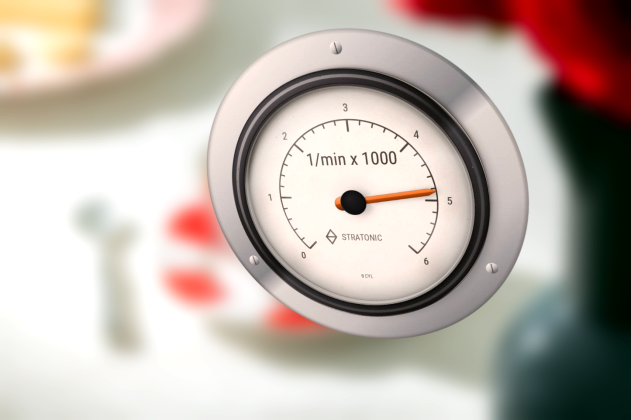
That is value=4800 unit=rpm
